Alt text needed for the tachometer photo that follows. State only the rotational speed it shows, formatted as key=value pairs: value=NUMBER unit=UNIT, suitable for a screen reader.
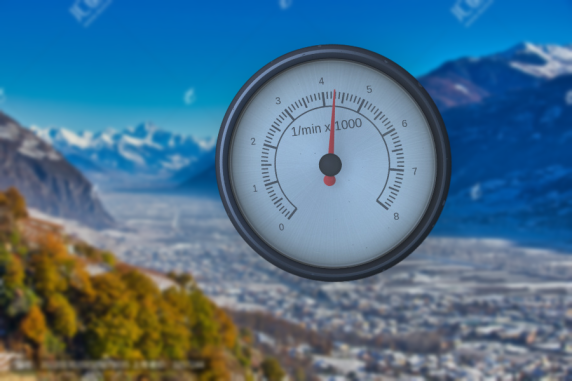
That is value=4300 unit=rpm
